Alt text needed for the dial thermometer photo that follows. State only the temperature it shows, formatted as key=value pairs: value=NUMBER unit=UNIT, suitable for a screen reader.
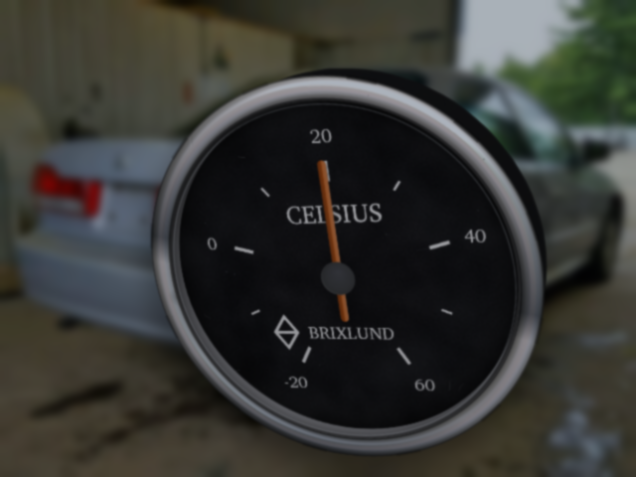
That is value=20 unit=°C
